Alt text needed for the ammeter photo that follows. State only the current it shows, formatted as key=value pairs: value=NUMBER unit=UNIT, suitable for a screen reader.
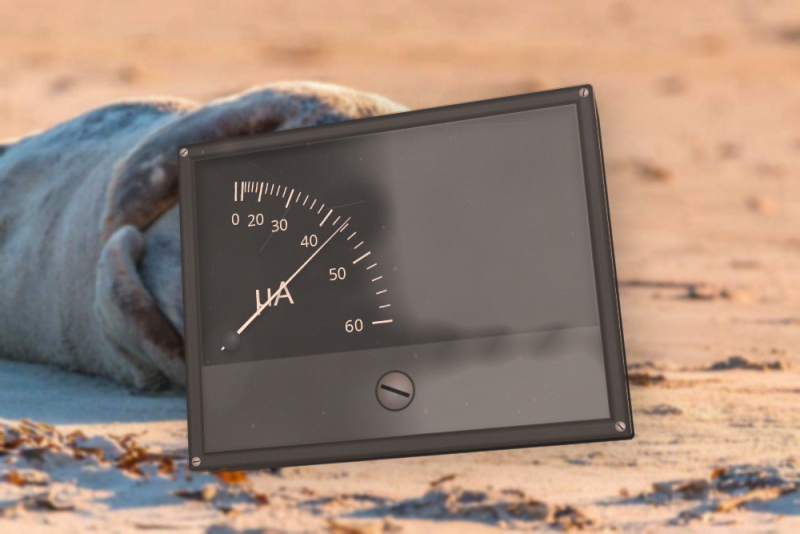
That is value=44 unit=µA
